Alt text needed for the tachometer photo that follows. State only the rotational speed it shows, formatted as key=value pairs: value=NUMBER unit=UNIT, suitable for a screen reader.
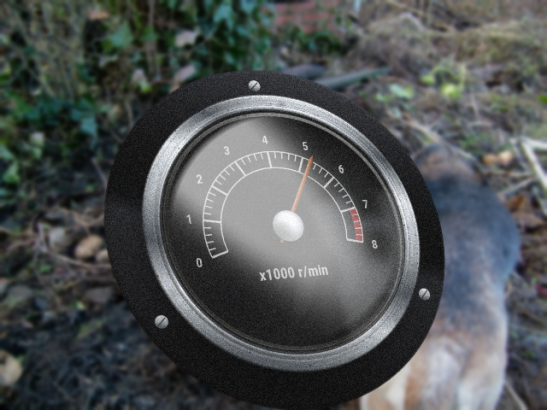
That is value=5200 unit=rpm
